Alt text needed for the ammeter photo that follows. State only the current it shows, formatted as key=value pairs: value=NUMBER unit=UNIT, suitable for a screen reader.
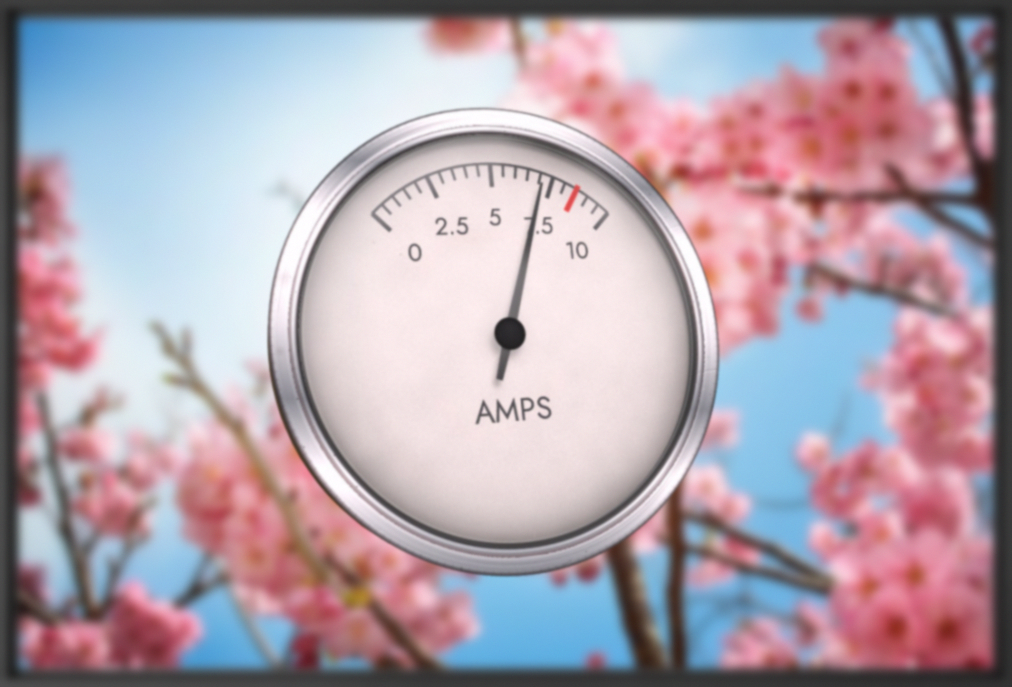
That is value=7 unit=A
